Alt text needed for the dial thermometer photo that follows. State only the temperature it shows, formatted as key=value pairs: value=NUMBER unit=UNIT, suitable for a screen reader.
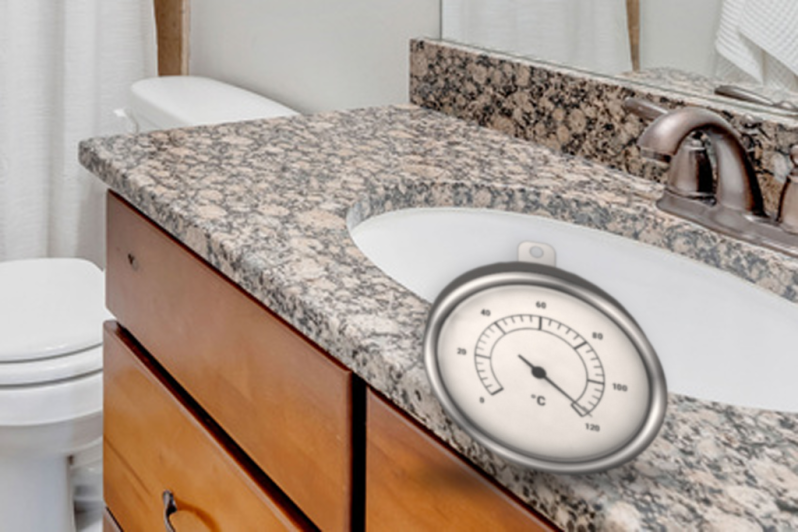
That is value=116 unit=°C
